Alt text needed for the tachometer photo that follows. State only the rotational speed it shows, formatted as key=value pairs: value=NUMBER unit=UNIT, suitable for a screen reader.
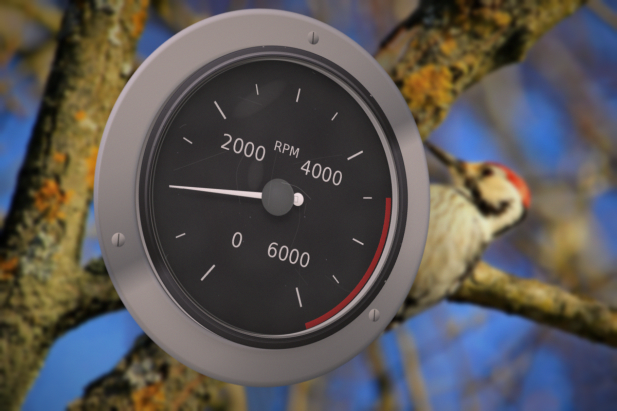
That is value=1000 unit=rpm
